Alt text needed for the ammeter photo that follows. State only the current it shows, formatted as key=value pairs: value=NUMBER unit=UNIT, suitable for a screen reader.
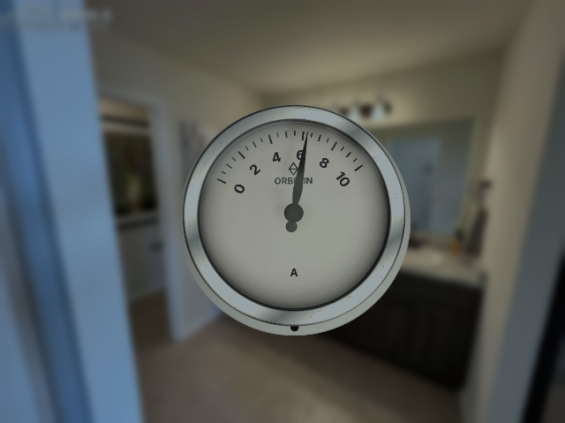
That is value=6.25 unit=A
